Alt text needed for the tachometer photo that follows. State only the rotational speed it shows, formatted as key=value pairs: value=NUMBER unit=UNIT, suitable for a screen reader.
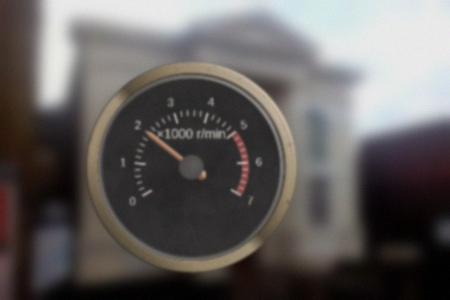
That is value=2000 unit=rpm
